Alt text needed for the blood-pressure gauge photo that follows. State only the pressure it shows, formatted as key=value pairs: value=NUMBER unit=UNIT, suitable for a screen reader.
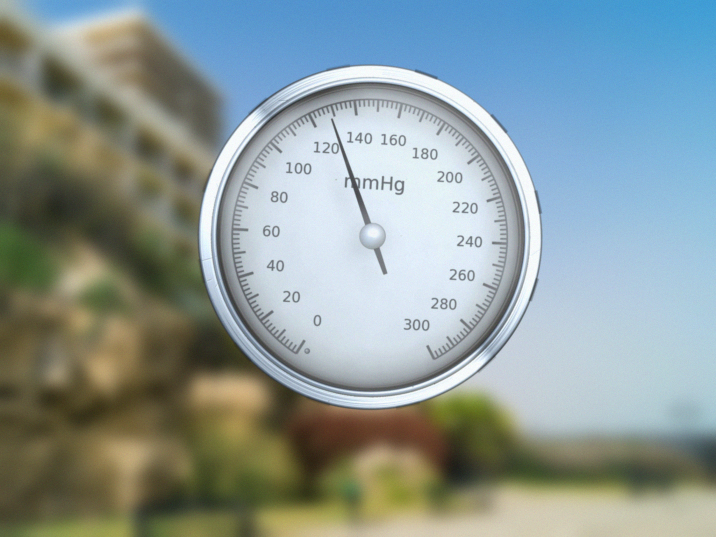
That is value=128 unit=mmHg
